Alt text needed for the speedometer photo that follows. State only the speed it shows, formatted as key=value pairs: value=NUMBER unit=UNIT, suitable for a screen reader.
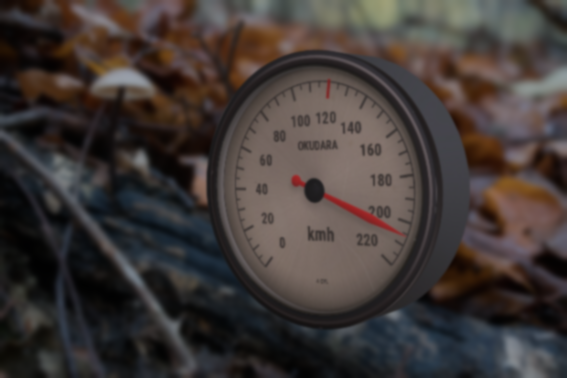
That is value=205 unit=km/h
